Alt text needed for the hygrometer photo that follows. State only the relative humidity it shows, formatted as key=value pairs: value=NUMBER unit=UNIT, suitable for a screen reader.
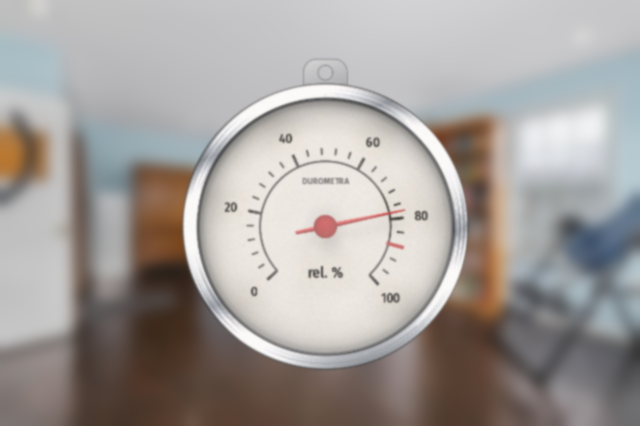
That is value=78 unit=%
